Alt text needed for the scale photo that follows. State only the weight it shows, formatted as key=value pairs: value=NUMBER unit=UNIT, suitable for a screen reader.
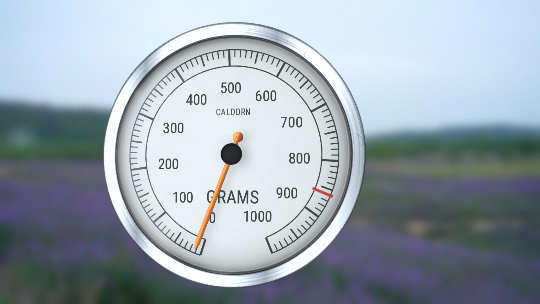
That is value=10 unit=g
